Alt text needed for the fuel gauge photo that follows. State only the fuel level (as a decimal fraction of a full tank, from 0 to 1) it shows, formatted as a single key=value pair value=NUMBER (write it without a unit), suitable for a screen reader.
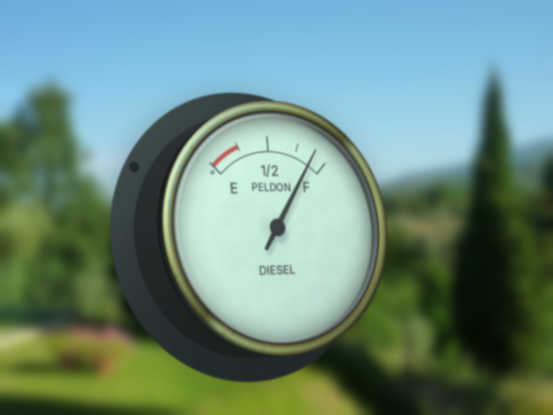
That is value=0.875
